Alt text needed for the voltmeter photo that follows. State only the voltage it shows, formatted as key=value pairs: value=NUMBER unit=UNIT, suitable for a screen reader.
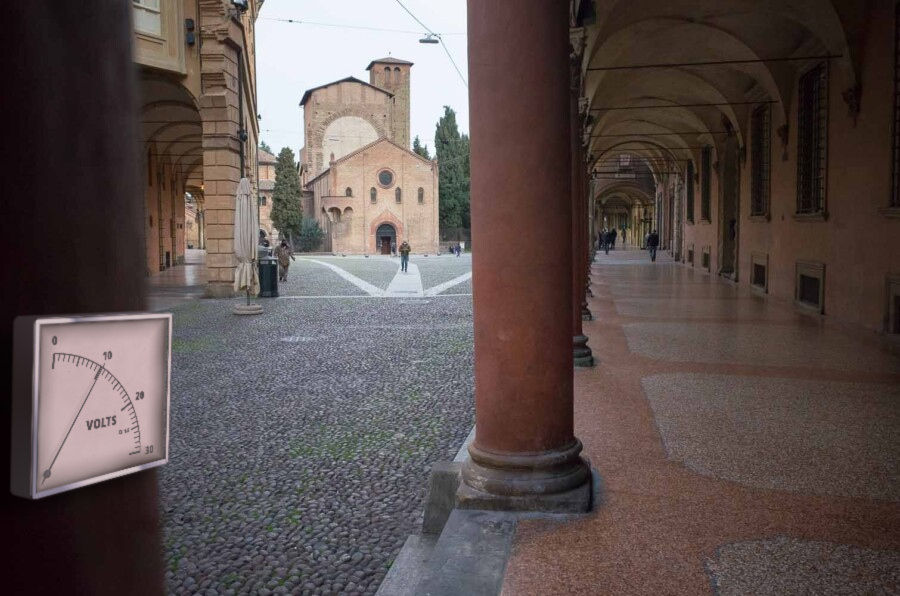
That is value=10 unit=V
